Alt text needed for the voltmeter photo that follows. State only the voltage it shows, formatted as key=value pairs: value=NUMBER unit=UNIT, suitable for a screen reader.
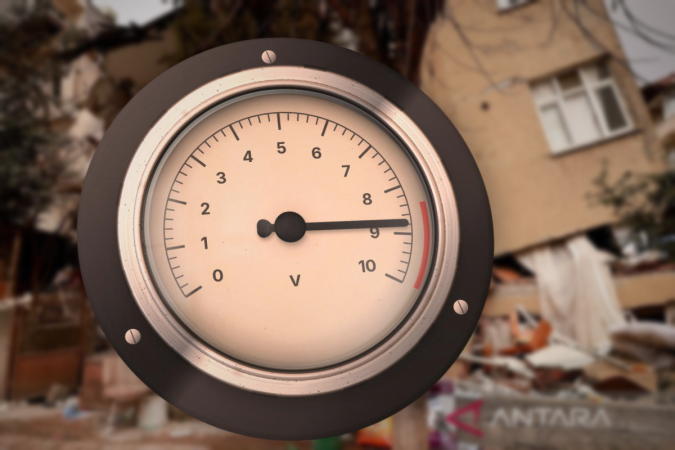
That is value=8.8 unit=V
